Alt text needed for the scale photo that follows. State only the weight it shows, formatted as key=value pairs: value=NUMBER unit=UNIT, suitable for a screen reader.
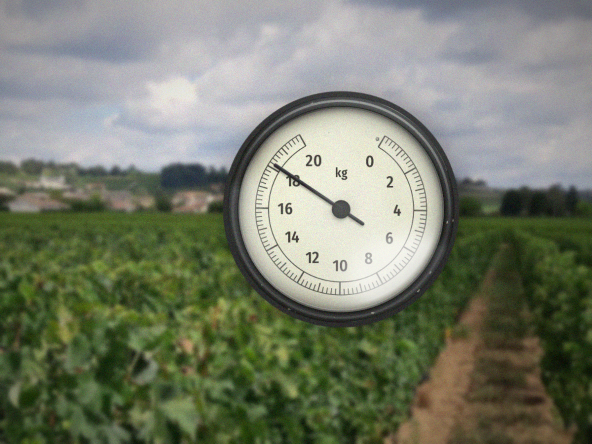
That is value=18.2 unit=kg
